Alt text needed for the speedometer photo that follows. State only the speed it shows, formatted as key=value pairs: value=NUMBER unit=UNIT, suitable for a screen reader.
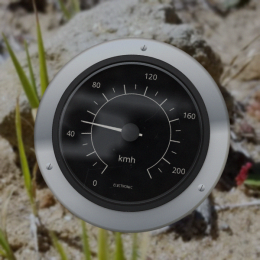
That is value=50 unit=km/h
